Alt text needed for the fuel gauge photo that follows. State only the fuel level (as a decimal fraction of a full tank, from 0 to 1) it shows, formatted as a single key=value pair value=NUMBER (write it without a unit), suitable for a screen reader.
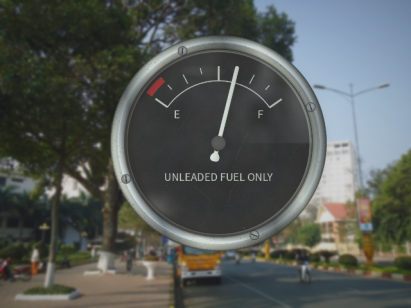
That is value=0.625
